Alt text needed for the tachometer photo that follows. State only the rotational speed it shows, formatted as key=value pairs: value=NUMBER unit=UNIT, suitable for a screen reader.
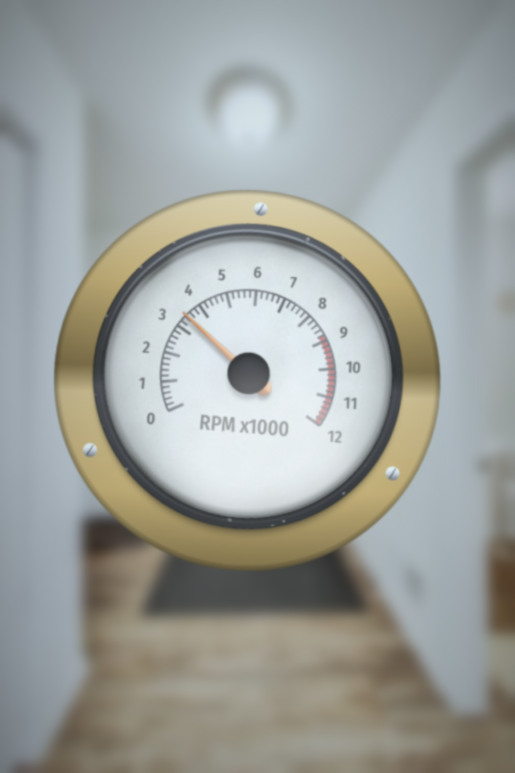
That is value=3400 unit=rpm
